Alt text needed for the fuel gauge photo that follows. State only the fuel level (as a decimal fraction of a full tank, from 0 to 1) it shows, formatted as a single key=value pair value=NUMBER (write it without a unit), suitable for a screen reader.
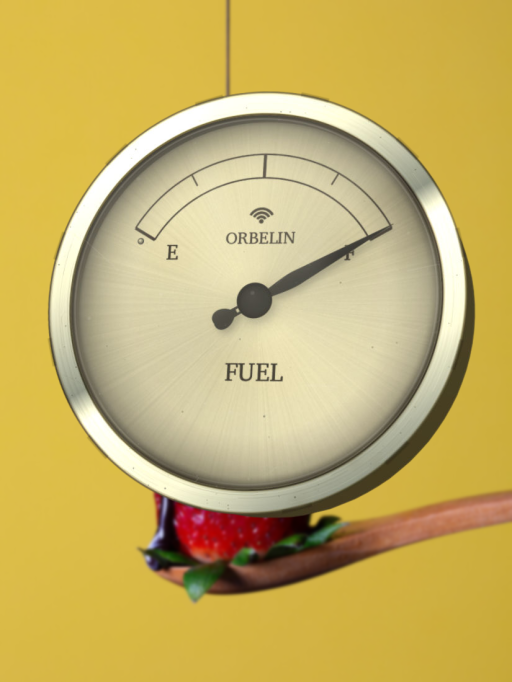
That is value=1
